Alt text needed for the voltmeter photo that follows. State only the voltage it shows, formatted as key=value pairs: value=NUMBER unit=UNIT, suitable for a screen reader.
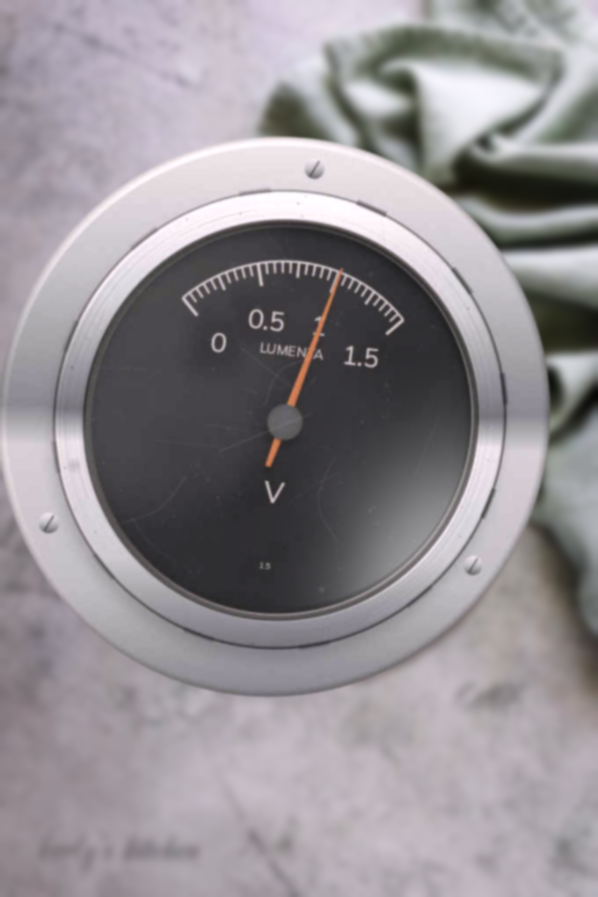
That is value=1 unit=V
